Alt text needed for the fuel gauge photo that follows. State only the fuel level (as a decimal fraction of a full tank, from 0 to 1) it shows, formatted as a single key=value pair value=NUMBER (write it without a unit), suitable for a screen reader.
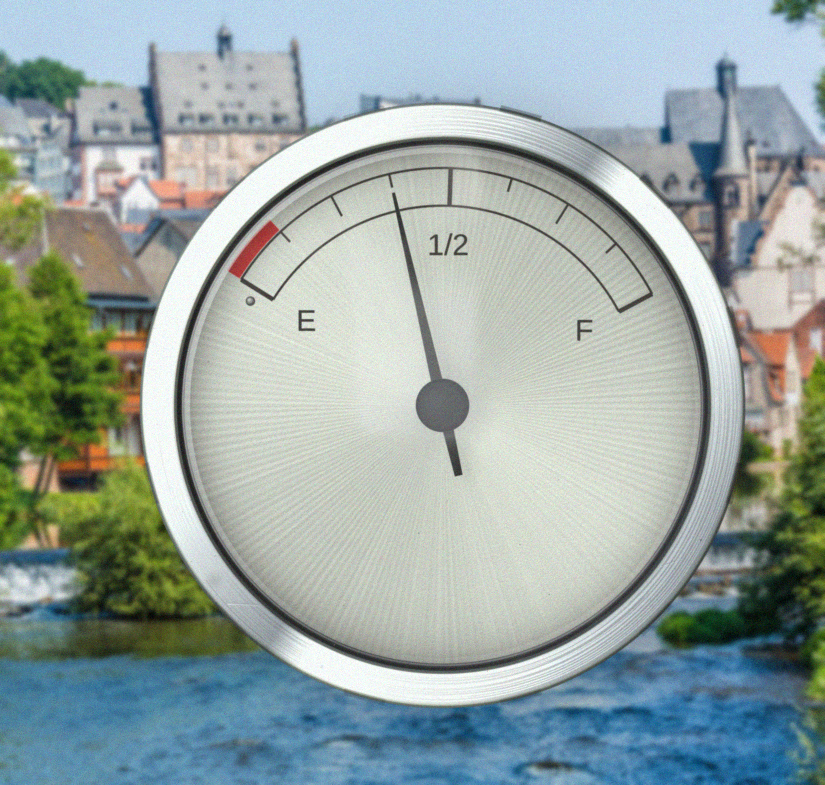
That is value=0.375
